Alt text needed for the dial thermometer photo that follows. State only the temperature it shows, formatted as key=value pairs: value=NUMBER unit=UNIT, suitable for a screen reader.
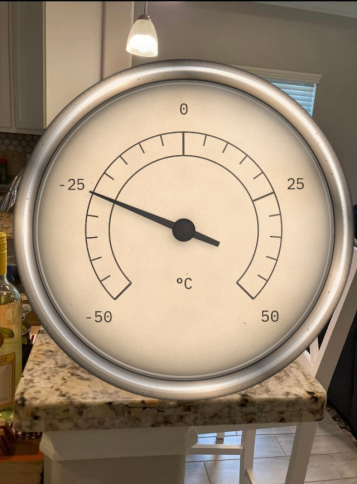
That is value=-25 unit=°C
